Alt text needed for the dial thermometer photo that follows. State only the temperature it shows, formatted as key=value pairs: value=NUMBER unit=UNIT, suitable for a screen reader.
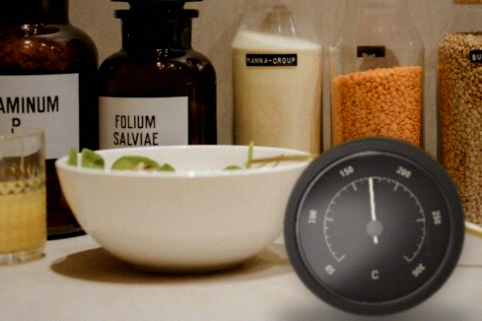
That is value=170 unit=°C
